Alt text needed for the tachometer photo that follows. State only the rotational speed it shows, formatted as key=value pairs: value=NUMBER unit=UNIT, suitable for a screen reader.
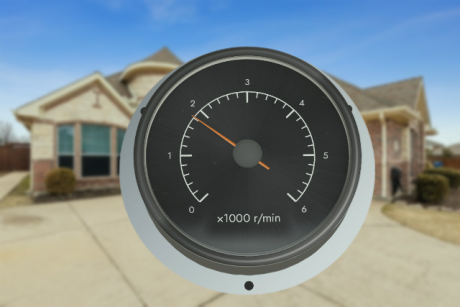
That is value=1800 unit=rpm
